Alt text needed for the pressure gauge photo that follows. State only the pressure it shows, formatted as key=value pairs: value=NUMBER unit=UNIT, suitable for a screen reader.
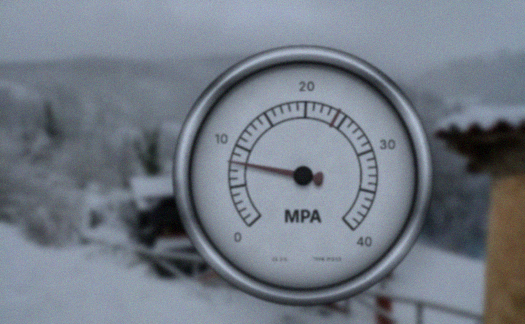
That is value=8 unit=MPa
